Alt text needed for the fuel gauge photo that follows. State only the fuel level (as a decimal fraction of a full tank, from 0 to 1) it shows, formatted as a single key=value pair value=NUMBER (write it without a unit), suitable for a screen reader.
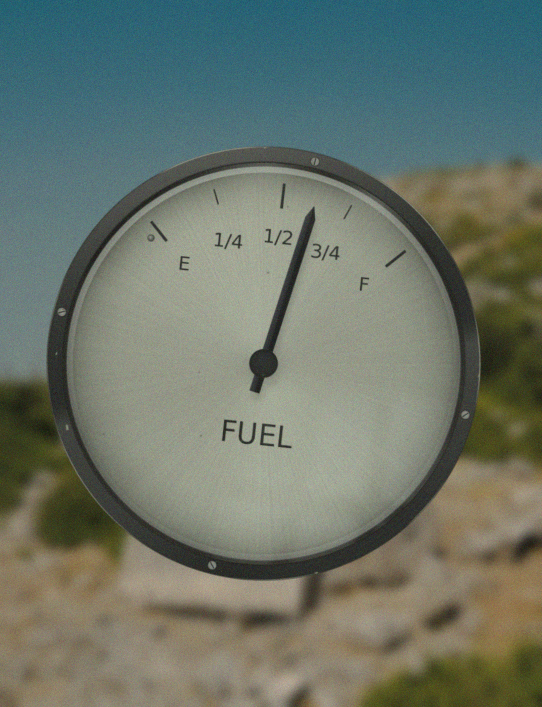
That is value=0.625
